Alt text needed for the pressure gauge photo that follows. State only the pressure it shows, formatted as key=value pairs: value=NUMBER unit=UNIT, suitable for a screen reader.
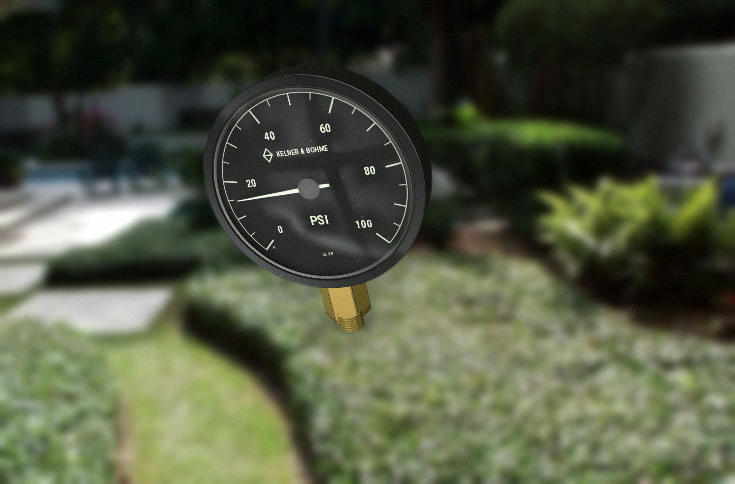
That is value=15 unit=psi
